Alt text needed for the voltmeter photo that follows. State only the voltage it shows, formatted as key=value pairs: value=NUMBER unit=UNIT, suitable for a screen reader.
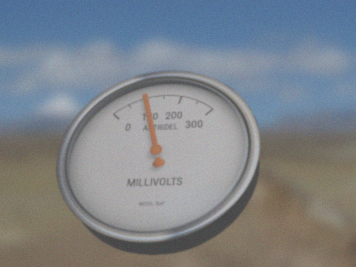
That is value=100 unit=mV
